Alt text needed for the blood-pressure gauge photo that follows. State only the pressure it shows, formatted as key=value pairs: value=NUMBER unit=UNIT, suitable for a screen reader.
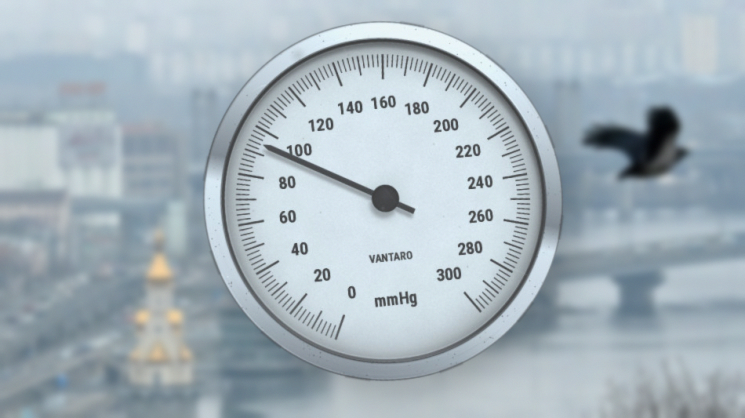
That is value=94 unit=mmHg
